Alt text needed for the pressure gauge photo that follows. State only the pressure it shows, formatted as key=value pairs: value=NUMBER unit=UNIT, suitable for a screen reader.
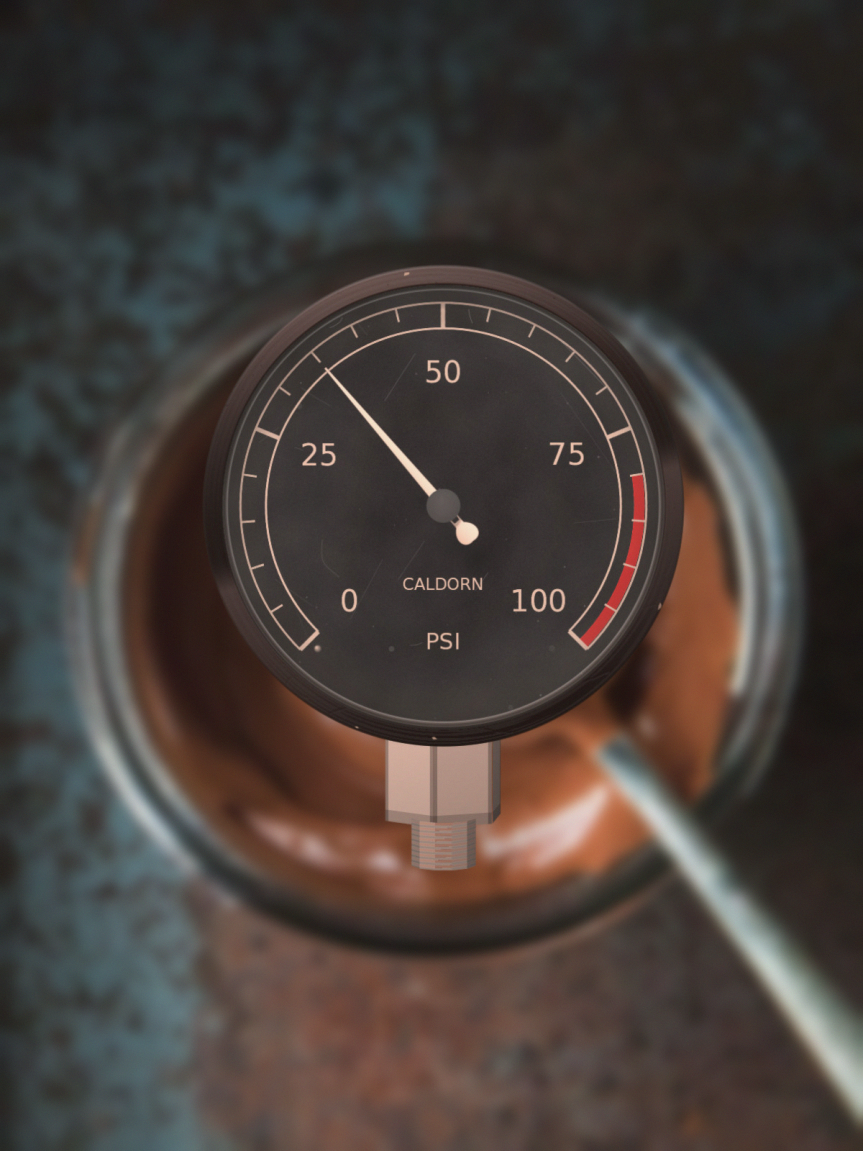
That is value=35 unit=psi
